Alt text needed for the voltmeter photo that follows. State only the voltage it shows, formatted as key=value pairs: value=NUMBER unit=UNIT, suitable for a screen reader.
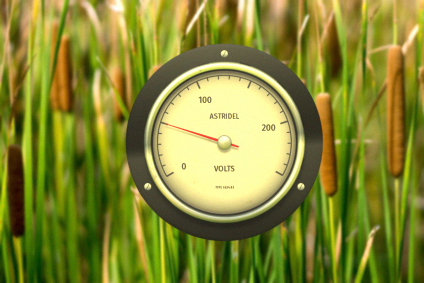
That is value=50 unit=V
